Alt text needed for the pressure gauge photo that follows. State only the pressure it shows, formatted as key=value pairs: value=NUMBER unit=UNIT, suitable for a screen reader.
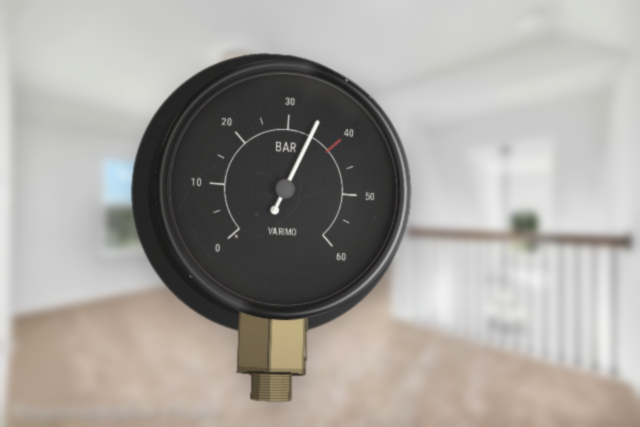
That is value=35 unit=bar
